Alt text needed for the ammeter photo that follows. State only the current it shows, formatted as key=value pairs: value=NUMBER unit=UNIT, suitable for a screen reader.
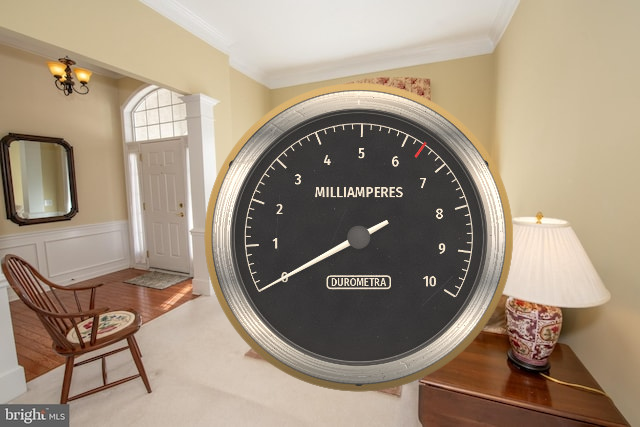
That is value=0 unit=mA
